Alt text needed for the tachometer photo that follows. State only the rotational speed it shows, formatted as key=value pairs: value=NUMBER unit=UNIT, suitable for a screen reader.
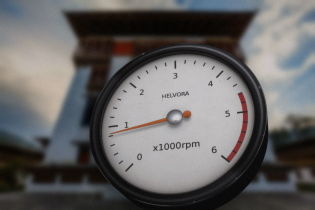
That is value=800 unit=rpm
